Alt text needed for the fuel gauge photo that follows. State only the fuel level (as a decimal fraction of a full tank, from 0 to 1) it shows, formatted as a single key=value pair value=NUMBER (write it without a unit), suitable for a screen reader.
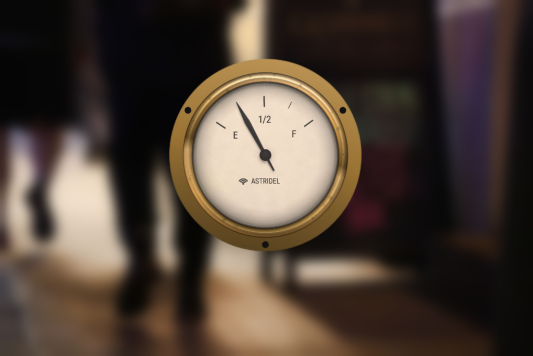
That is value=0.25
